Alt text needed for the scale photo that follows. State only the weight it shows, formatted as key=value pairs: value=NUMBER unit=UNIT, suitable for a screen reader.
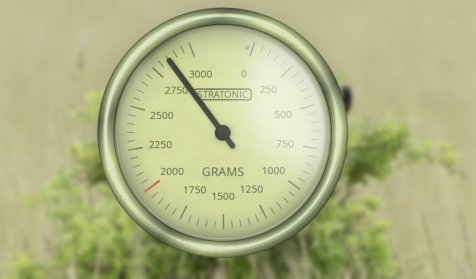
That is value=2850 unit=g
